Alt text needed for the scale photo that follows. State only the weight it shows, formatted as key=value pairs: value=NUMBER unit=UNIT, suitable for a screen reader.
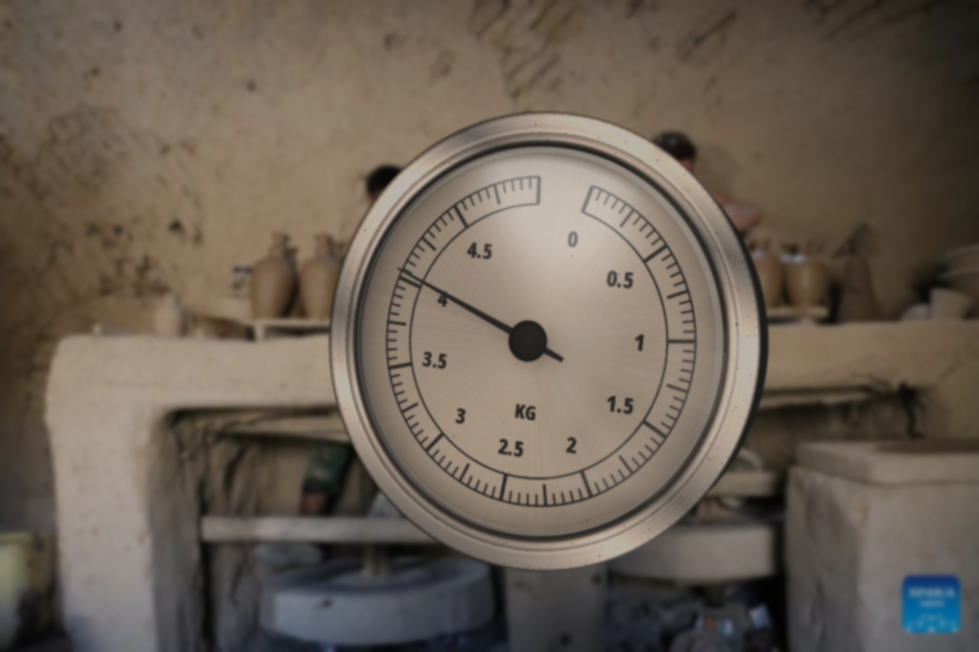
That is value=4.05 unit=kg
